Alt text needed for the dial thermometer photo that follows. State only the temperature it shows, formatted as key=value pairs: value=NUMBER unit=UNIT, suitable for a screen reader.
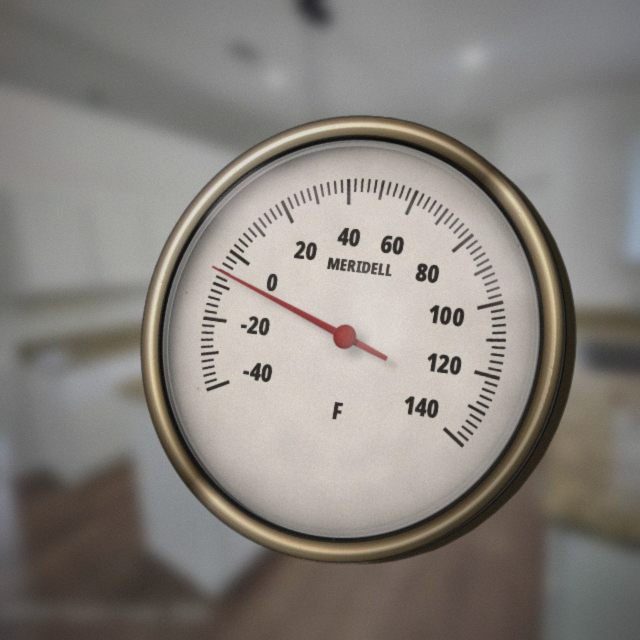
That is value=-6 unit=°F
